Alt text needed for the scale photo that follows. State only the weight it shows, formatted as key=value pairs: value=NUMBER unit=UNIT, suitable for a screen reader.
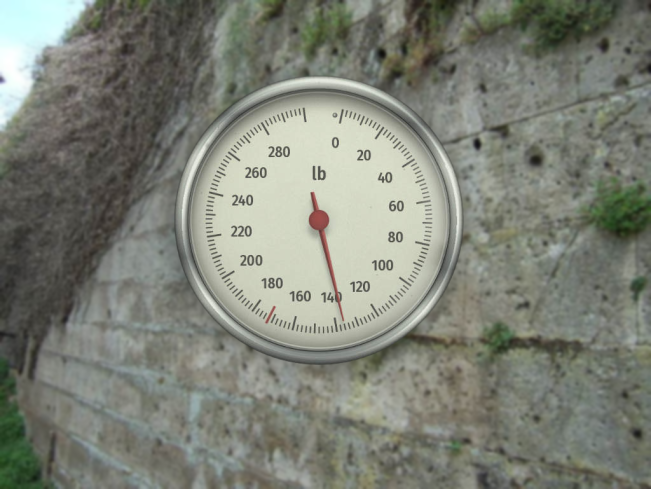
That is value=136 unit=lb
